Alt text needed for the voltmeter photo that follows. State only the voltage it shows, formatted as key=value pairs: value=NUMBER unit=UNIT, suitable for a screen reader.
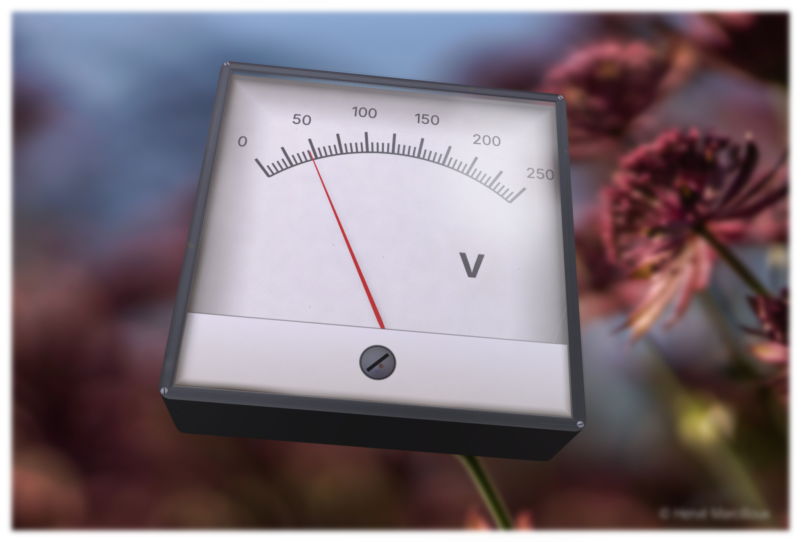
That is value=45 unit=V
